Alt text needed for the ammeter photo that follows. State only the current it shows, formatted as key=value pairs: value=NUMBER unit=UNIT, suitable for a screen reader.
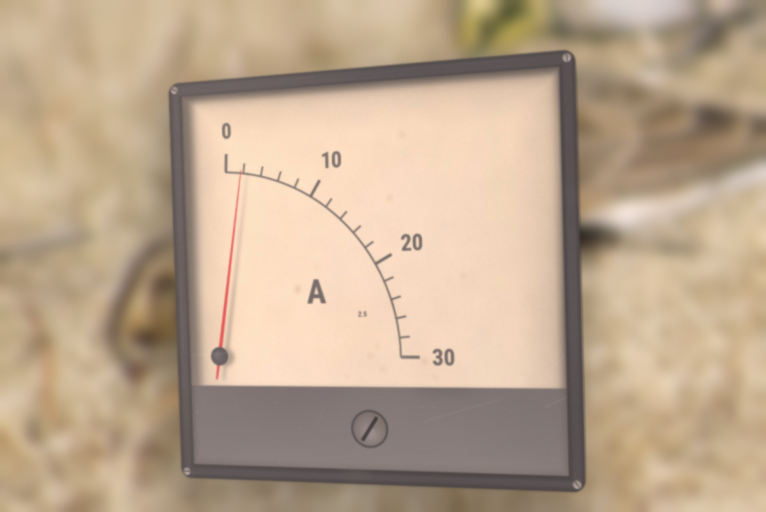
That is value=2 unit=A
